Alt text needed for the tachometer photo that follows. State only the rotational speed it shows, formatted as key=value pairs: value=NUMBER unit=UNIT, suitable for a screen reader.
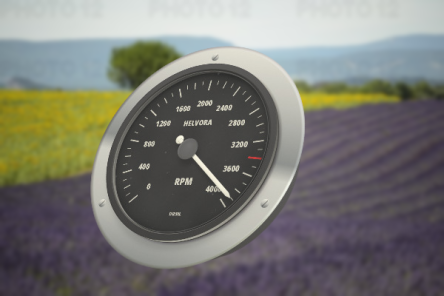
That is value=3900 unit=rpm
